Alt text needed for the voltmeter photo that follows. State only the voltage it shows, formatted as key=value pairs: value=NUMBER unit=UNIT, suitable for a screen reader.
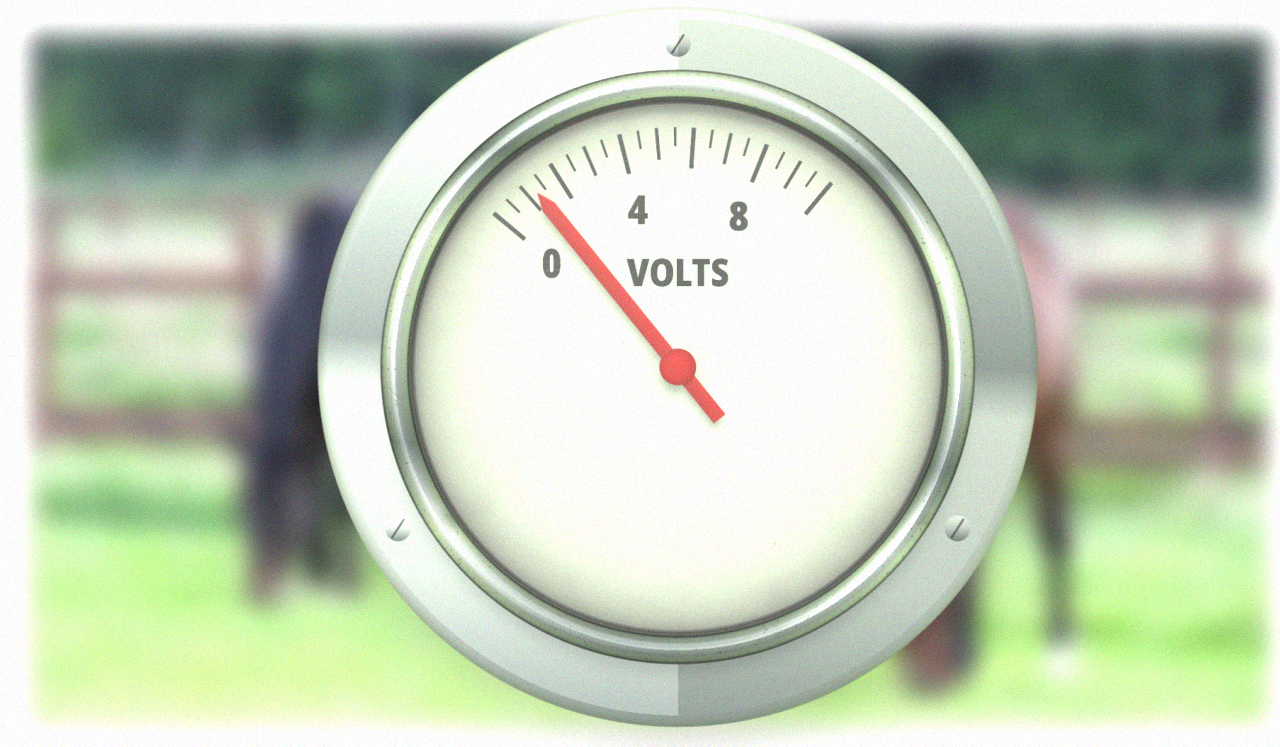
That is value=1.25 unit=V
